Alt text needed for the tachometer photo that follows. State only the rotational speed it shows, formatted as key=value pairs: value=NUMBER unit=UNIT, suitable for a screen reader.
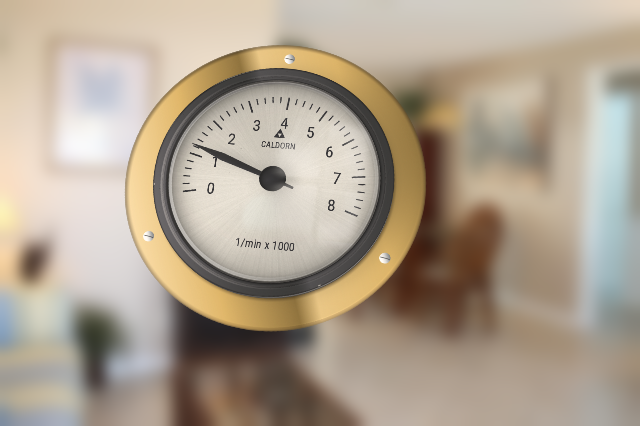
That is value=1200 unit=rpm
